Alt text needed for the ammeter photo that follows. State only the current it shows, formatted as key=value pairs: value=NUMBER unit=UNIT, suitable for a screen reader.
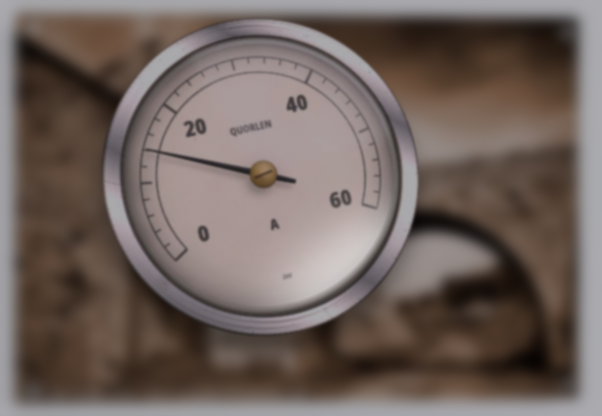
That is value=14 unit=A
